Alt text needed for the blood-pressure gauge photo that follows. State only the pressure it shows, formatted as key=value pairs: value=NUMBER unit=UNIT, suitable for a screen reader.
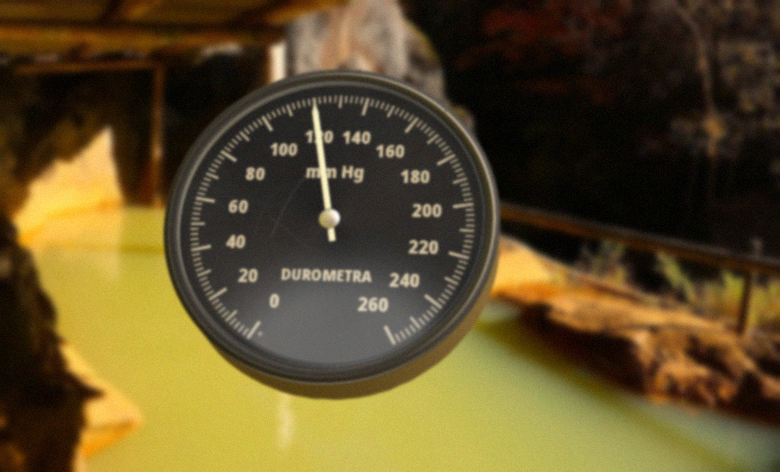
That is value=120 unit=mmHg
